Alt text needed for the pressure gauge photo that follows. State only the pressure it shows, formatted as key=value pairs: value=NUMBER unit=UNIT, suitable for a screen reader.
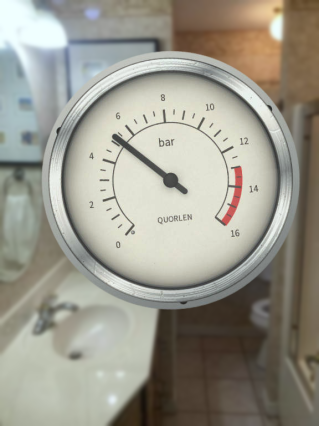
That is value=5.25 unit=bar
